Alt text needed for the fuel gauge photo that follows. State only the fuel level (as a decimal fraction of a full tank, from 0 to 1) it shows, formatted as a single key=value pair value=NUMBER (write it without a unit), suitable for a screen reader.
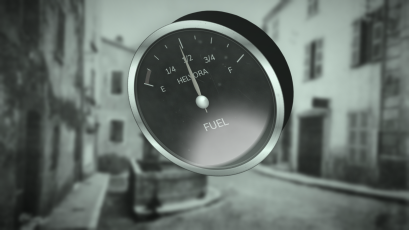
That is value=0.5
